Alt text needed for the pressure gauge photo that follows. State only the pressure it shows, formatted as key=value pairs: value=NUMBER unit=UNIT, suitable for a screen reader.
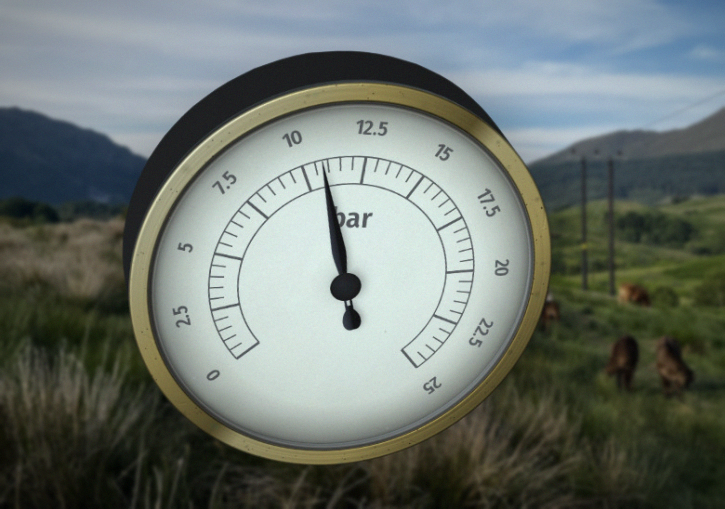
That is value=10.75 unit=bar
